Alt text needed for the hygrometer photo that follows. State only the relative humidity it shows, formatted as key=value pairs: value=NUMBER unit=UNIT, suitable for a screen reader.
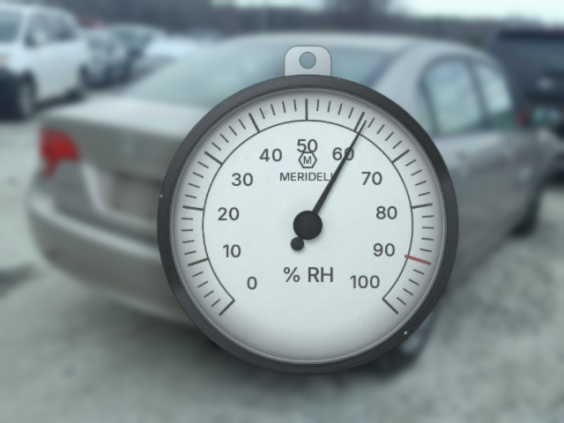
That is value=61 unit=%
